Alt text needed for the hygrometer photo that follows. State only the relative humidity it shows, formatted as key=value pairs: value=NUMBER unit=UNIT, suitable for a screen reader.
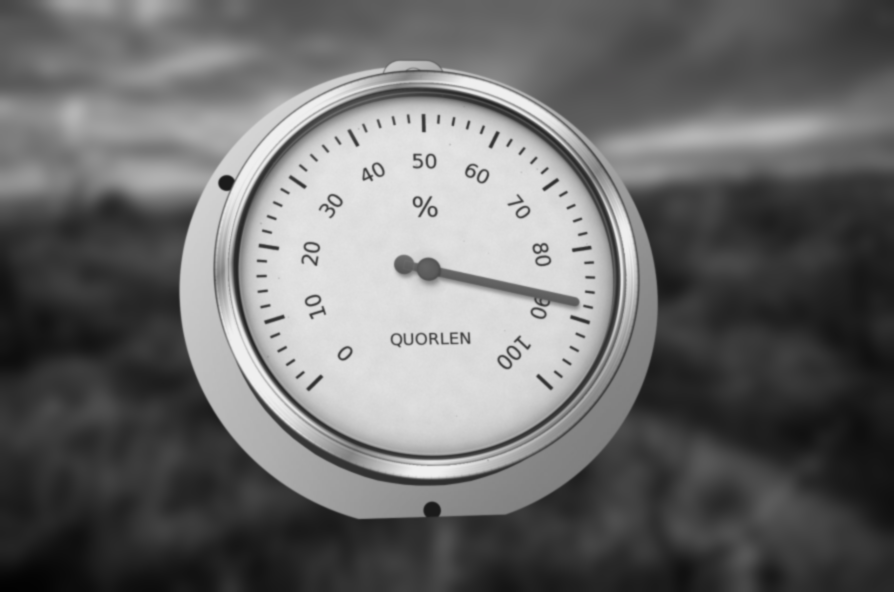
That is value=88 unit=%
